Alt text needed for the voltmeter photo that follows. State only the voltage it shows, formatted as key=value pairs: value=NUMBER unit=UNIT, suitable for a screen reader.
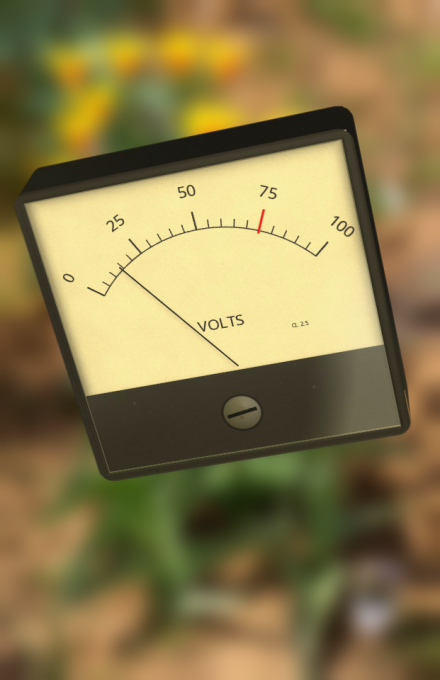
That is value=15 unit=V
